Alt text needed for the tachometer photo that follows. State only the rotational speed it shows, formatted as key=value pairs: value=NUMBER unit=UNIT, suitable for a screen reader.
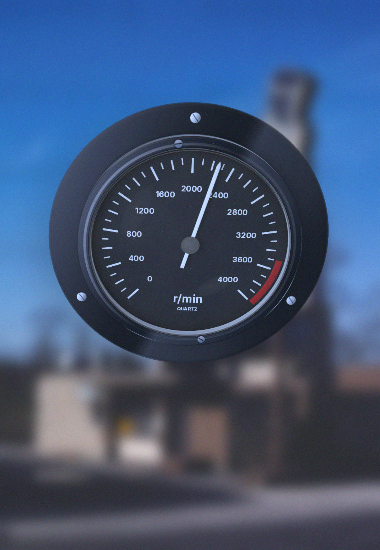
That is value=2250 unit=rpm
